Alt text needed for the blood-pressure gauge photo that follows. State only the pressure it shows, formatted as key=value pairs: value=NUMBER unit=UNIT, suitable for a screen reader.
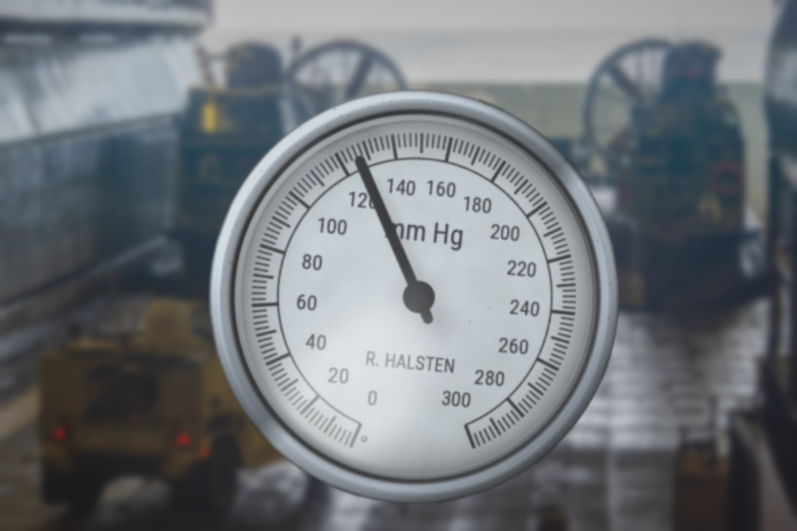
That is value=126 unit=mmHg
